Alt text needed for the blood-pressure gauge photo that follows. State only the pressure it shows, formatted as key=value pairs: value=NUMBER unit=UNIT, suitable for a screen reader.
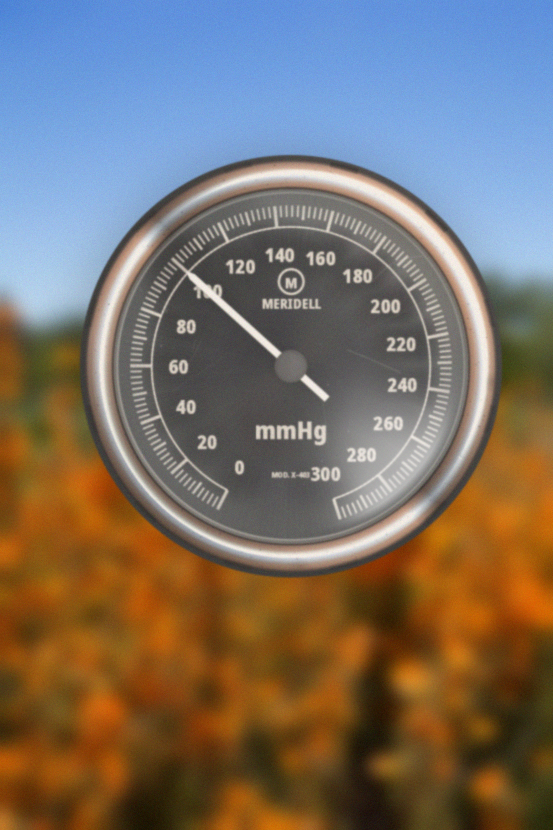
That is value=100 unit=mmHg
